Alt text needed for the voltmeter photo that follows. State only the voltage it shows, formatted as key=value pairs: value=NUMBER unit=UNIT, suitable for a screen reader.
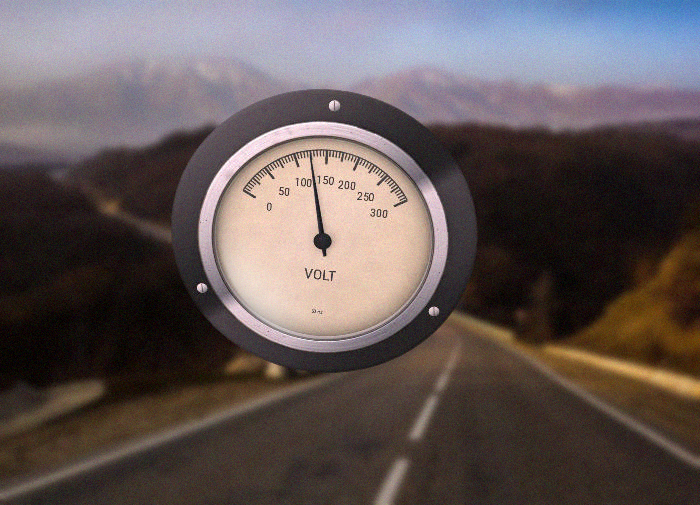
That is value=125 unit=V
